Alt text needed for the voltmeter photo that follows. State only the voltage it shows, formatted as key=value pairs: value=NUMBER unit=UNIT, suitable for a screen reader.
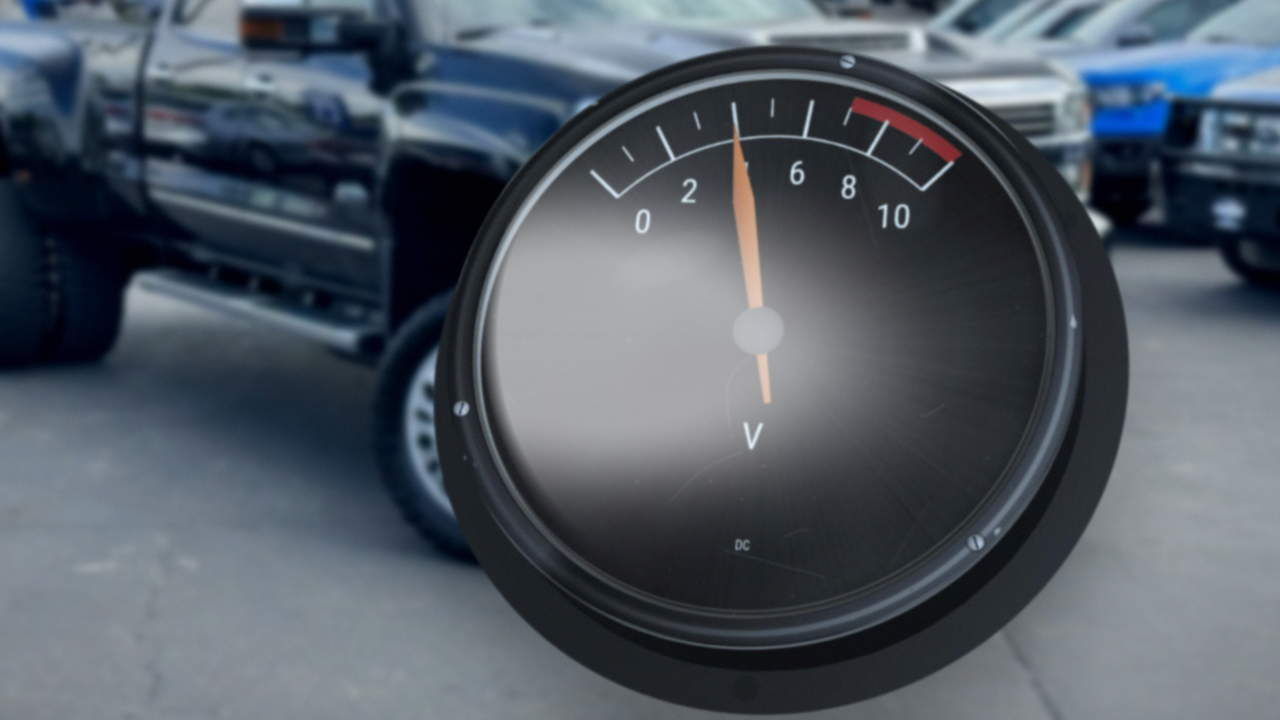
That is value=4 unit=V
